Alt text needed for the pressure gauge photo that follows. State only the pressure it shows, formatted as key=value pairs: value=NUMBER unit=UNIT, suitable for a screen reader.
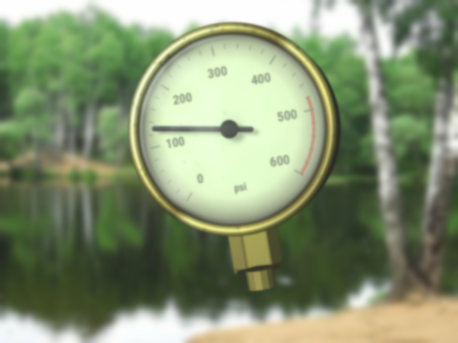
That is value=130 unit=psi
